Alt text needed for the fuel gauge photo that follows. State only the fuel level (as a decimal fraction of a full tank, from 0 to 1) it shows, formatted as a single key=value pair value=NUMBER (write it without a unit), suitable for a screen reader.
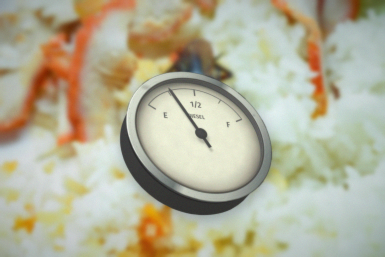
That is value=0.25
